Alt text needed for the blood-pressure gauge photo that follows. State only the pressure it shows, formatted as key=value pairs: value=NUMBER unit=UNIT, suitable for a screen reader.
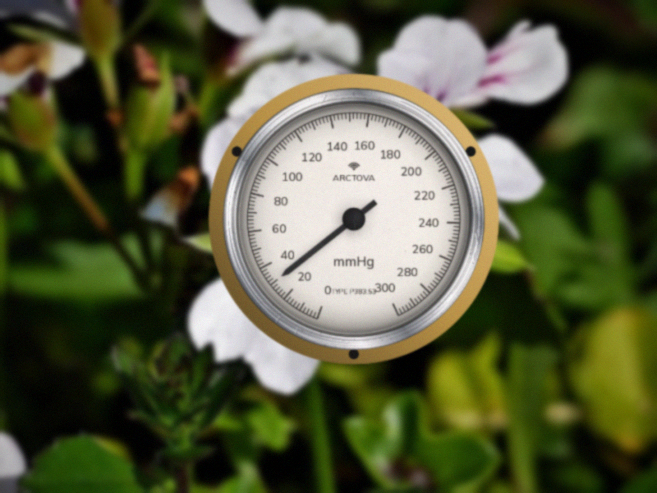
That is value=30 unit=mmHg
